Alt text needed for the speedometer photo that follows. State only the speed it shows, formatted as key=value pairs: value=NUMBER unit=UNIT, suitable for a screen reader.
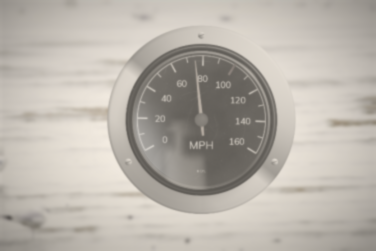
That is value=75 unit=mph
